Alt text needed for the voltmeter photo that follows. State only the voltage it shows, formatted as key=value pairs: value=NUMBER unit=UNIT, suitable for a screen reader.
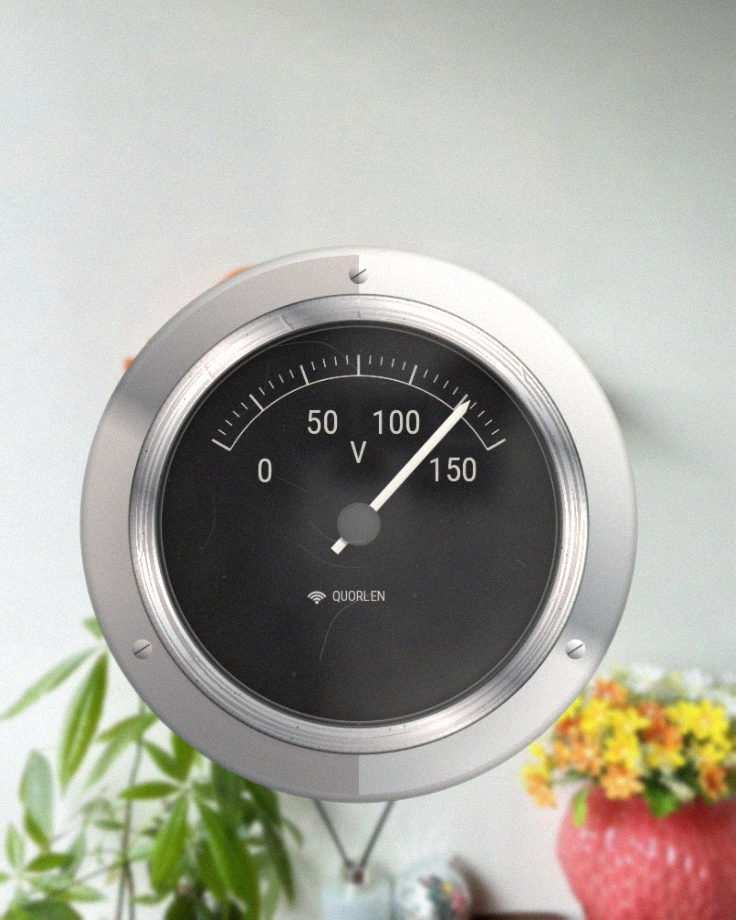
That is value=127.5 unit=V
